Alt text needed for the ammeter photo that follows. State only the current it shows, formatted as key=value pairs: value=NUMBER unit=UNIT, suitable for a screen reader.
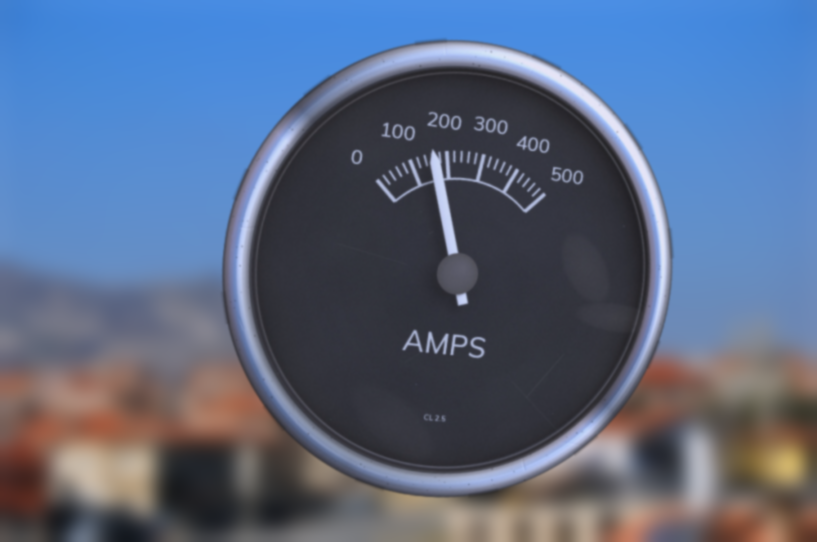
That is value=160 unit=A
